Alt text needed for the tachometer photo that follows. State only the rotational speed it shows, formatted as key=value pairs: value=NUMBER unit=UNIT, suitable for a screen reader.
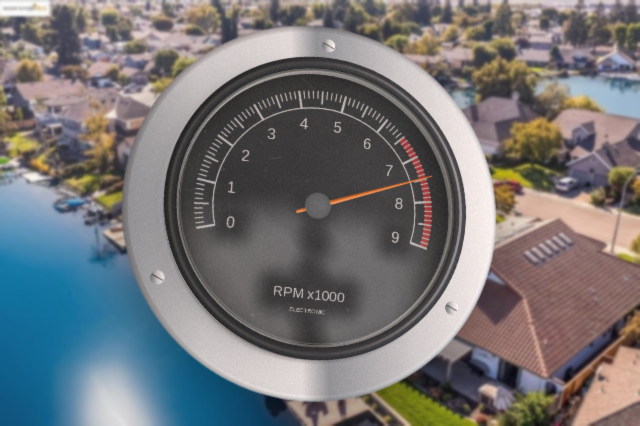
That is value=7500 unit=rpm
